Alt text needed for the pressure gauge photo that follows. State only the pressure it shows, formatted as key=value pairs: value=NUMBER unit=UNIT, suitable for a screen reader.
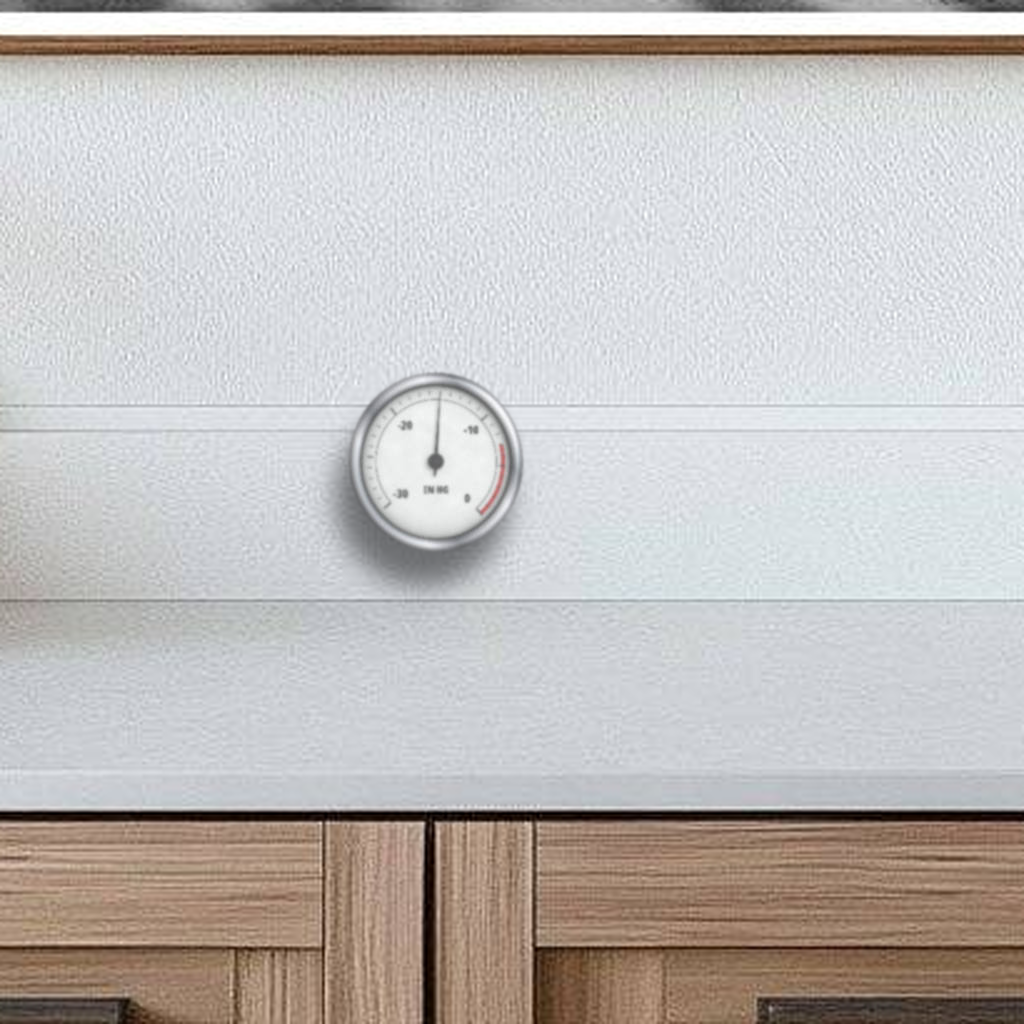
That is value=-15 unit=inHg
